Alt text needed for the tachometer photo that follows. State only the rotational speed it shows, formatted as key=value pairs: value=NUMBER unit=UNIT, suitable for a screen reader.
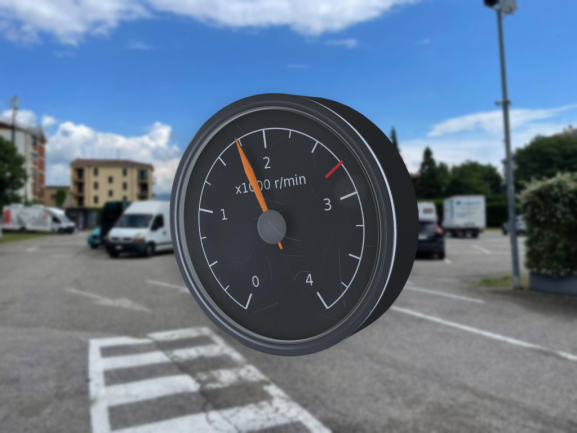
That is value=1750 unit=rpm
